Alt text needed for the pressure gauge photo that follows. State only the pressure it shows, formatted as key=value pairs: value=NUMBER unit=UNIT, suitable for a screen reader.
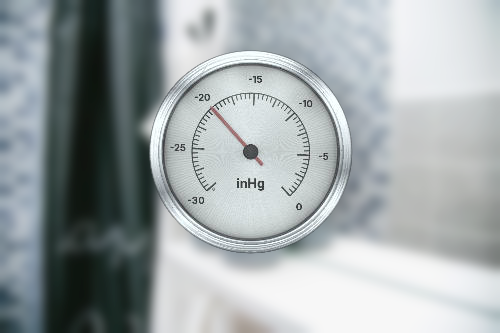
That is value=-20 unit=inHg
